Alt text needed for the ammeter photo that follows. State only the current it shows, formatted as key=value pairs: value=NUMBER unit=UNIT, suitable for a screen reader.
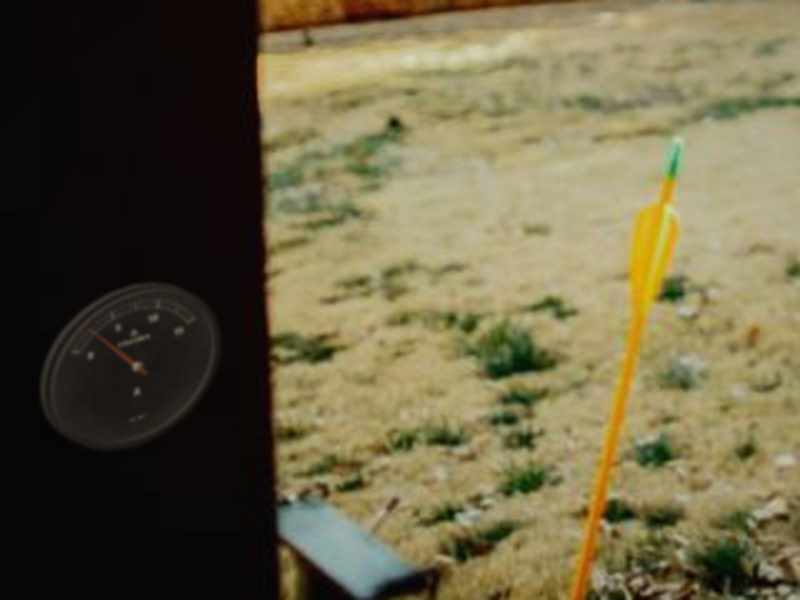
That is value=2.5 unit=A
